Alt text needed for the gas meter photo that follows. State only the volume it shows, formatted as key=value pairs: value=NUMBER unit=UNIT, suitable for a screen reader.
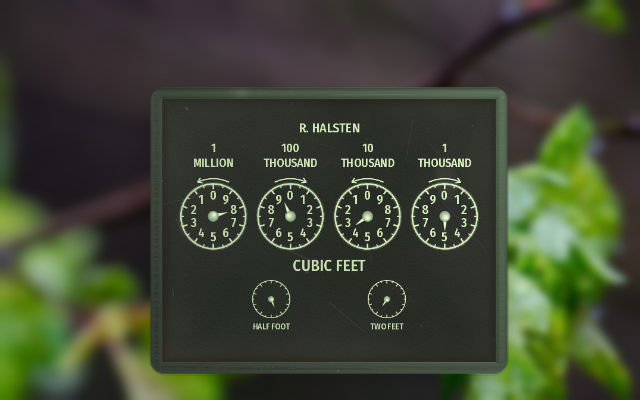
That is value=793500 unit=ft³
